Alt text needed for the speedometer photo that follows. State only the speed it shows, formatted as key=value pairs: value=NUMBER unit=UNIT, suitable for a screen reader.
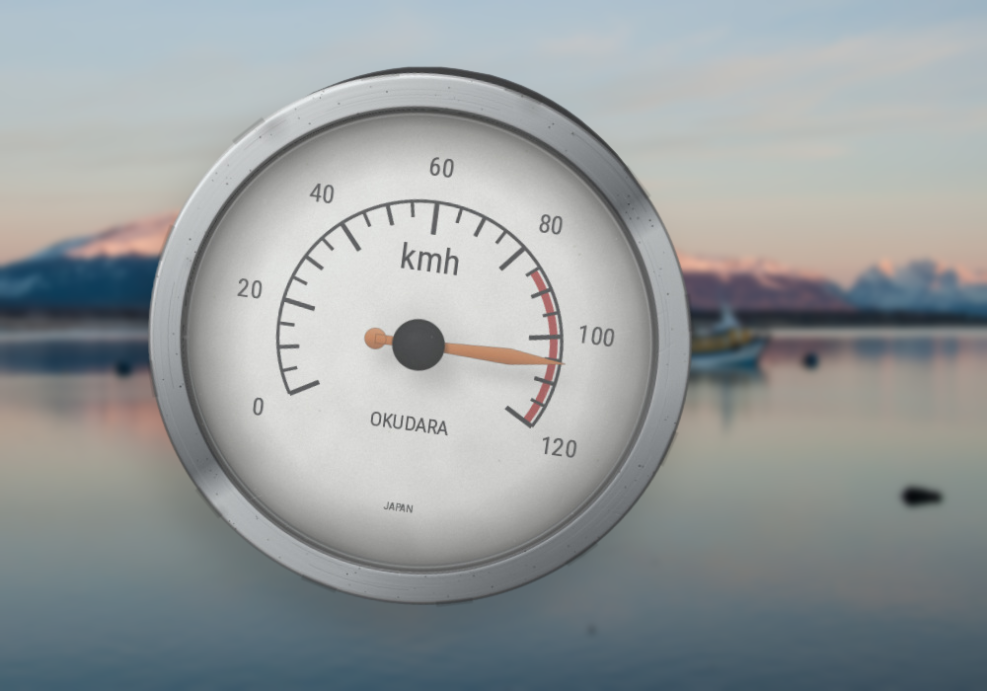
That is value=105 unit=km/h
